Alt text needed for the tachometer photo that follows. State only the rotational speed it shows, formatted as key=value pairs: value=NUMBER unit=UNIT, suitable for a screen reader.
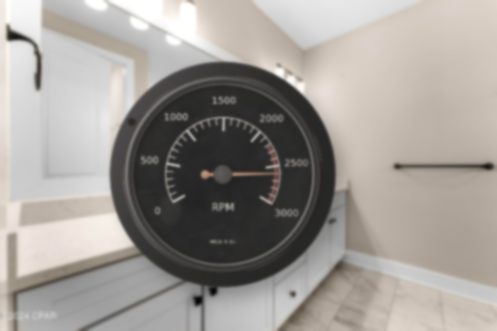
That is value=2600 unit=rpm
